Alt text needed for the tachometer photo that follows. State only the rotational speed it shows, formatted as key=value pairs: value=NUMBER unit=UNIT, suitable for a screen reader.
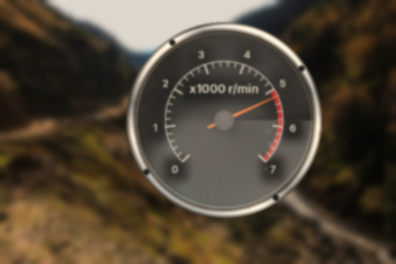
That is value=5200 unit=rpm
